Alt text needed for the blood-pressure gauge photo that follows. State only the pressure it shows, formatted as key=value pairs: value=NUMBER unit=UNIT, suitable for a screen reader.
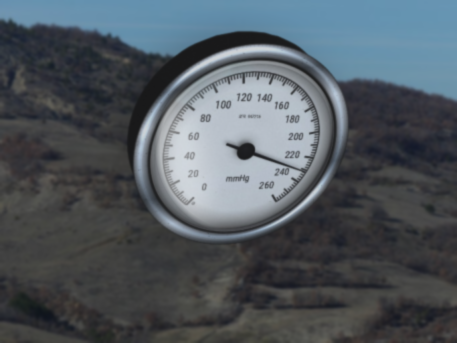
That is value=230 unit=mmHg
